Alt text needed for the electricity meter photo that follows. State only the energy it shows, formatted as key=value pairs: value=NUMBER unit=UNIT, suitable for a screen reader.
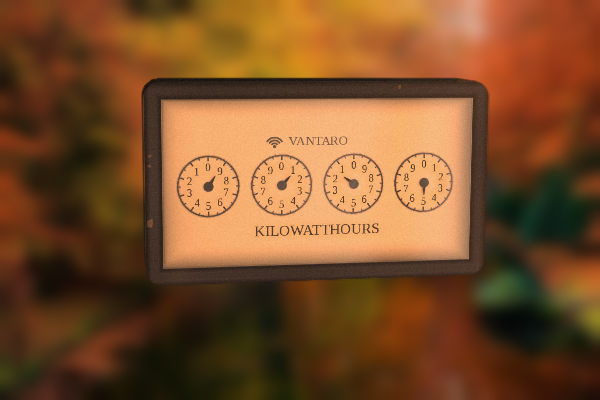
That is value=9115 unit=kWh
